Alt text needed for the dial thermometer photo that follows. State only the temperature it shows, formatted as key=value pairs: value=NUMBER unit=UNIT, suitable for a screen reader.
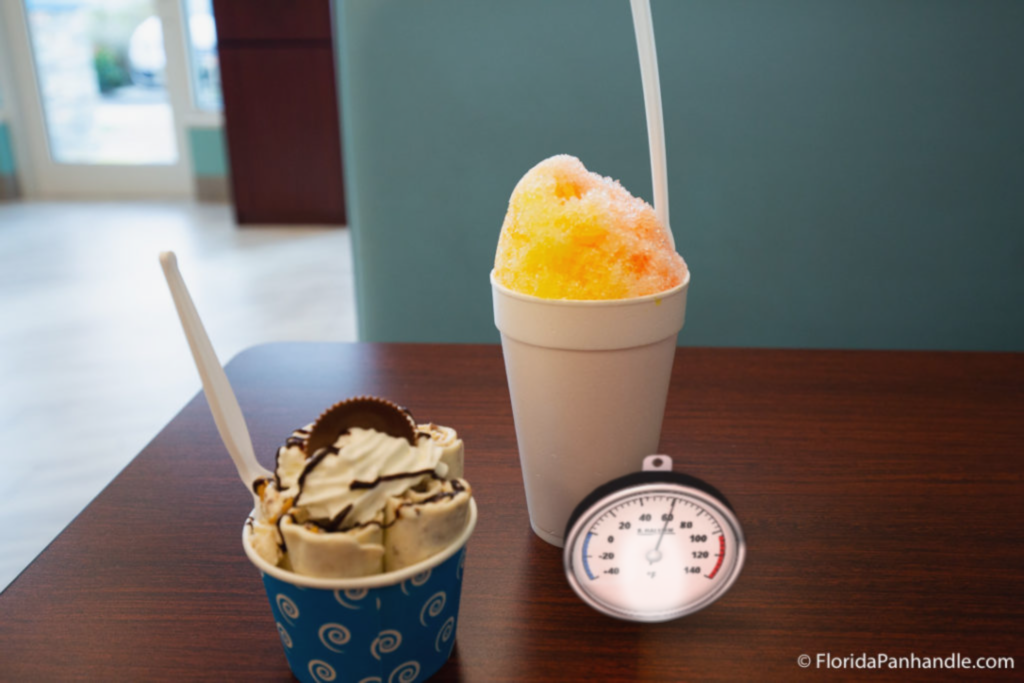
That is value=60 unit=°F
